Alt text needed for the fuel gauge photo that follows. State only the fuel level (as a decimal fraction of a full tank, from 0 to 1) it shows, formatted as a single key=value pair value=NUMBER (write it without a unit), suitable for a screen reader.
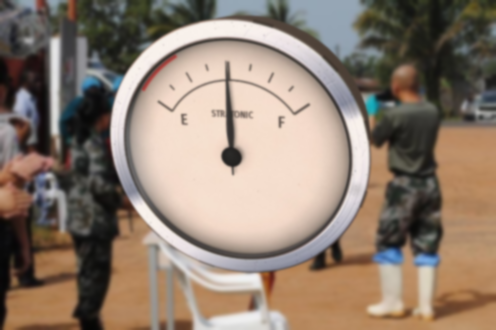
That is value=0.5
